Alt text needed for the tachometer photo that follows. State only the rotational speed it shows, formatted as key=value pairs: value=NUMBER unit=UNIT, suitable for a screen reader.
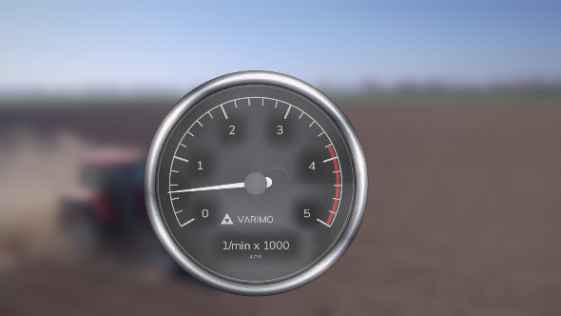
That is value=500 unit=rpm
